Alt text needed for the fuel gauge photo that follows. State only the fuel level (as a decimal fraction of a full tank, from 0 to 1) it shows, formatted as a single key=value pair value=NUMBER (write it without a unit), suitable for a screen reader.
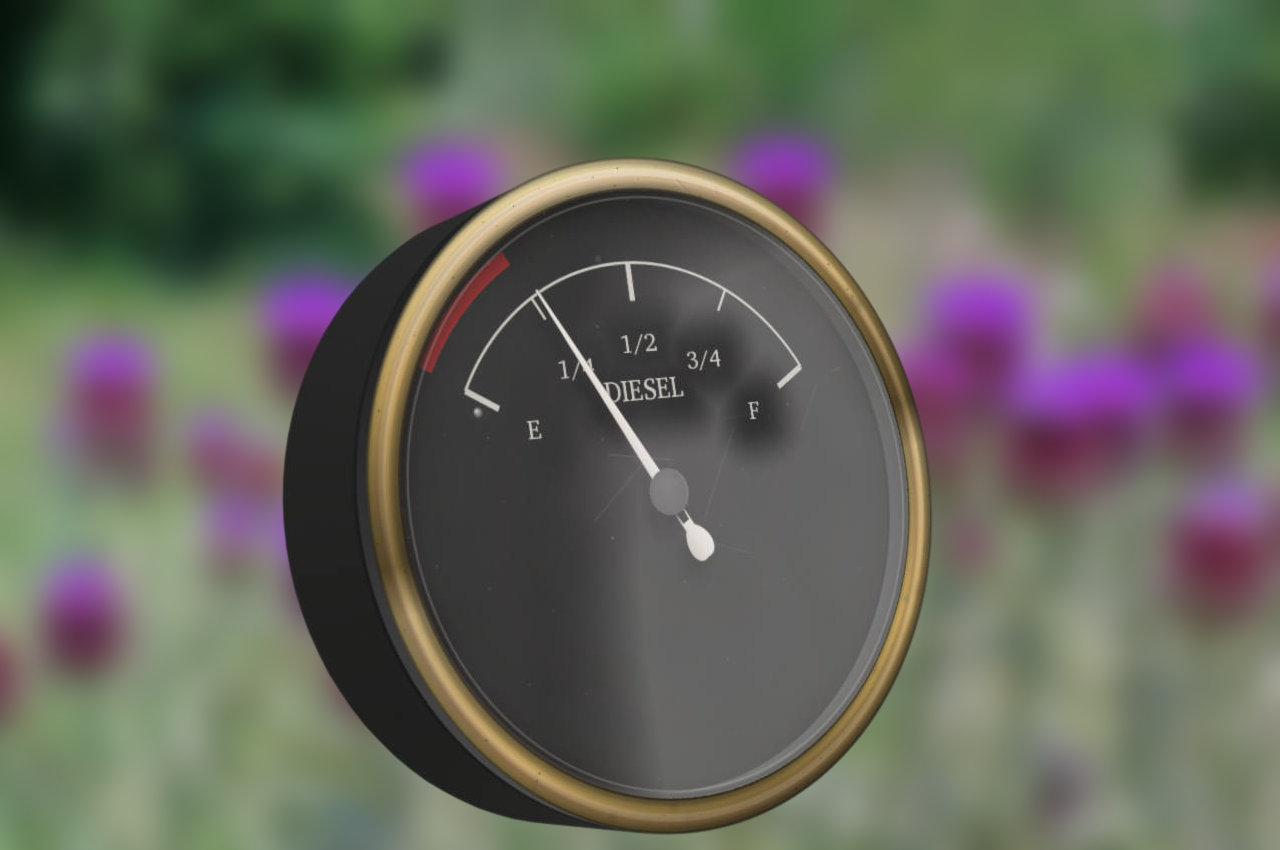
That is value=0.25
